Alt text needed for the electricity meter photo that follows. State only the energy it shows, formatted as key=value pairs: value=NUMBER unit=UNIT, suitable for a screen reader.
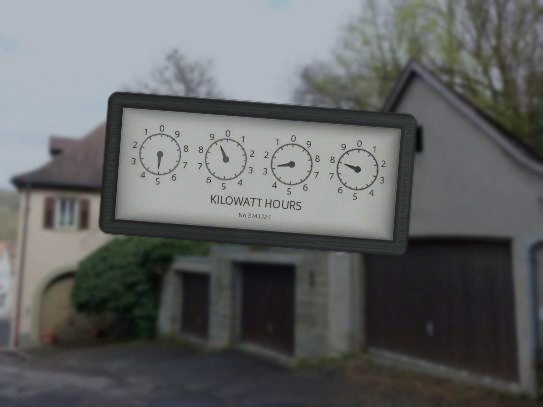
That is value=4928 unit=kWh
